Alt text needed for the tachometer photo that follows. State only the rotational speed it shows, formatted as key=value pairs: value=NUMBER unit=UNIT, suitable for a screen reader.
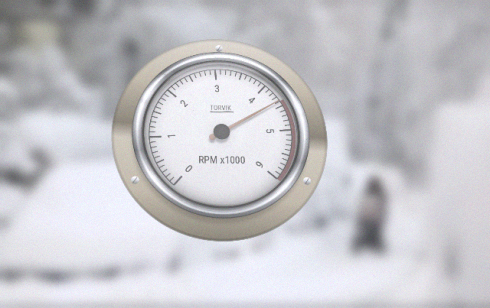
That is value=4400 unit=rpm
